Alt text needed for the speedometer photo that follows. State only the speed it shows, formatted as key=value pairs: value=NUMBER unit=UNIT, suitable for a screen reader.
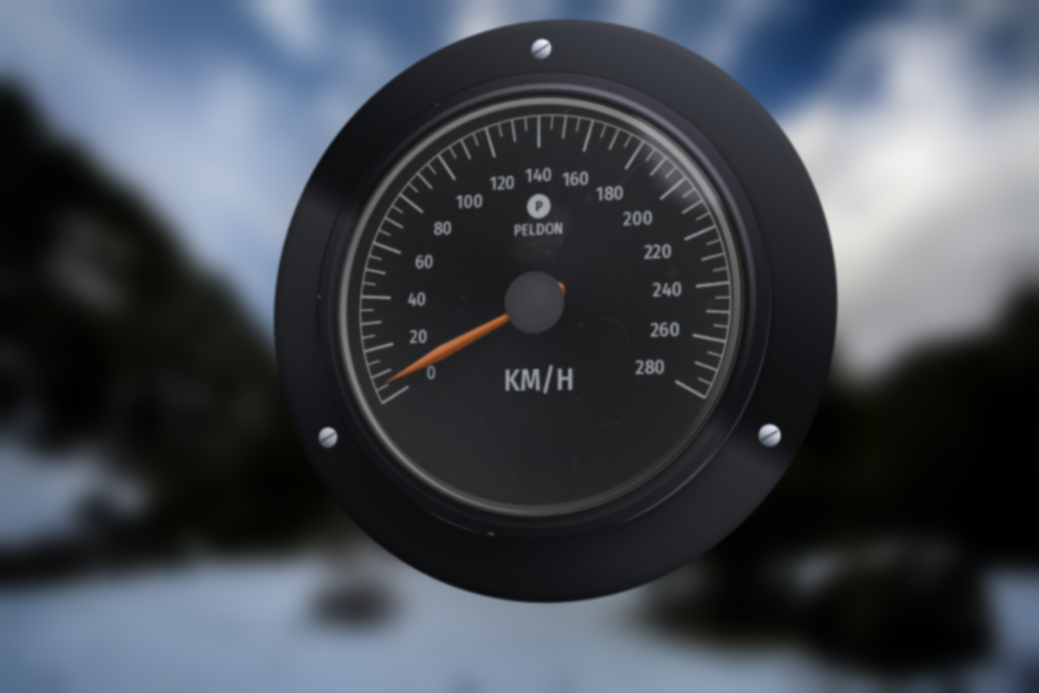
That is value=5 unit=km/h
